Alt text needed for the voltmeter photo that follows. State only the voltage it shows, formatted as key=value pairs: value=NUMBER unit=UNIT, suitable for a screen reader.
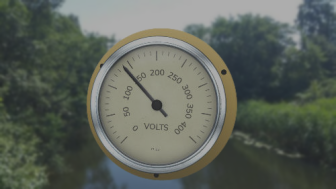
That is value=140 unit=V
